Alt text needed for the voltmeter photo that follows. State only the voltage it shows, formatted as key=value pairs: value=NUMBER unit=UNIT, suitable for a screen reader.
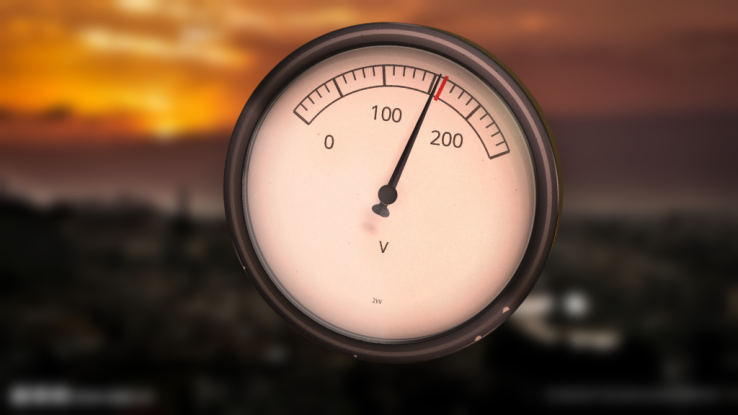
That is value=155 unit=V
